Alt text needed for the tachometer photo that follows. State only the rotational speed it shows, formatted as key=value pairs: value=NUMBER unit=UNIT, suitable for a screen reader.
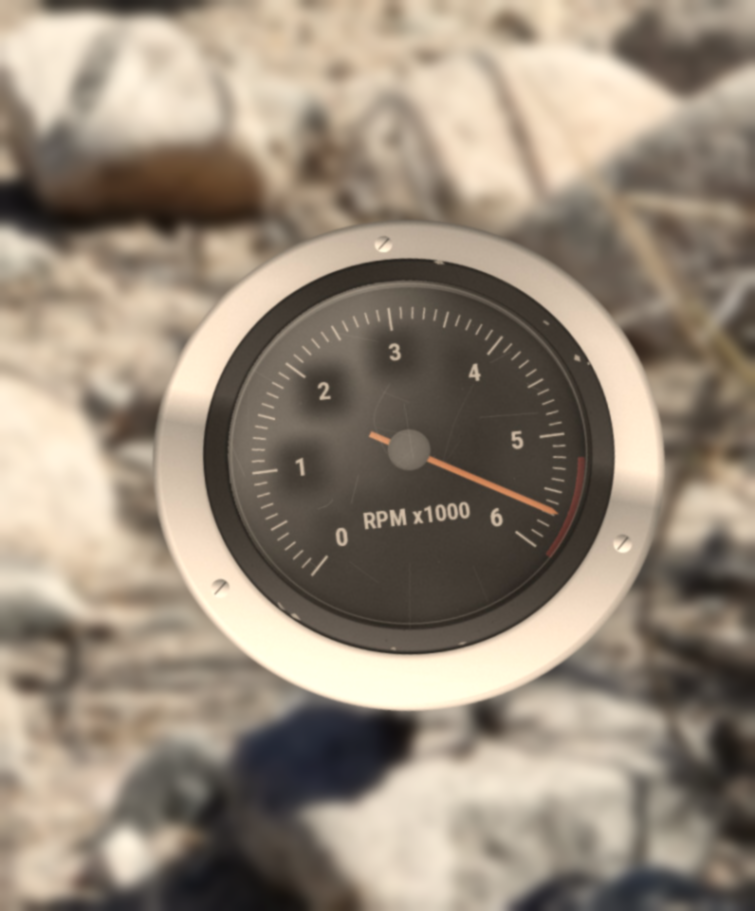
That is value=5700 unit=rpm
